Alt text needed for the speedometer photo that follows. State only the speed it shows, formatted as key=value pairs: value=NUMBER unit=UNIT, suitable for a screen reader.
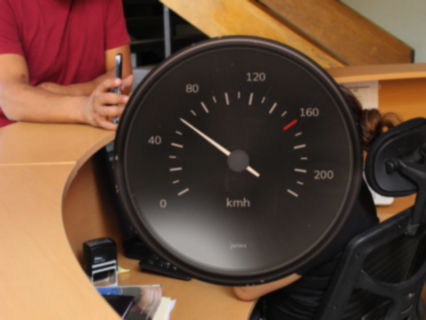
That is value=60 unit=km/h
